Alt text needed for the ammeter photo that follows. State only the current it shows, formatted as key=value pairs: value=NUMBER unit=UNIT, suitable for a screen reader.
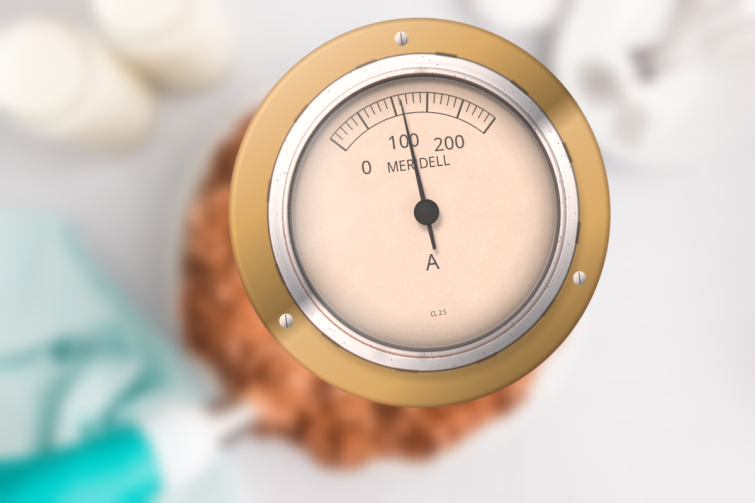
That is value=110 unit=A
